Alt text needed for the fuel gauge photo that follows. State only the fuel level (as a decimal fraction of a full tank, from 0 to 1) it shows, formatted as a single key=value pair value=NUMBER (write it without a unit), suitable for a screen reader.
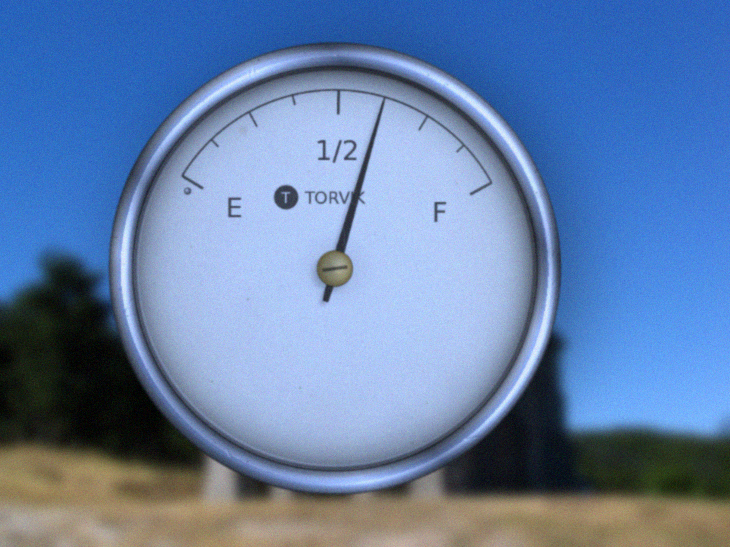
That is value=0.625
